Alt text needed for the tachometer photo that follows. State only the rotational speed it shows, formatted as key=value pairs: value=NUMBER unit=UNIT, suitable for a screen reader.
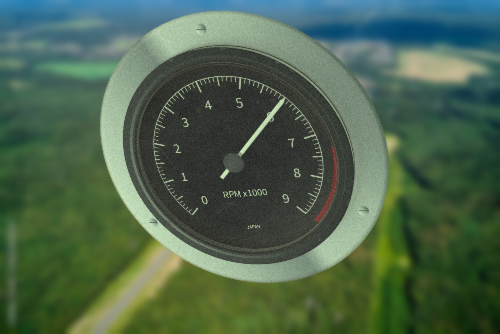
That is value=6000 unit=rpm
